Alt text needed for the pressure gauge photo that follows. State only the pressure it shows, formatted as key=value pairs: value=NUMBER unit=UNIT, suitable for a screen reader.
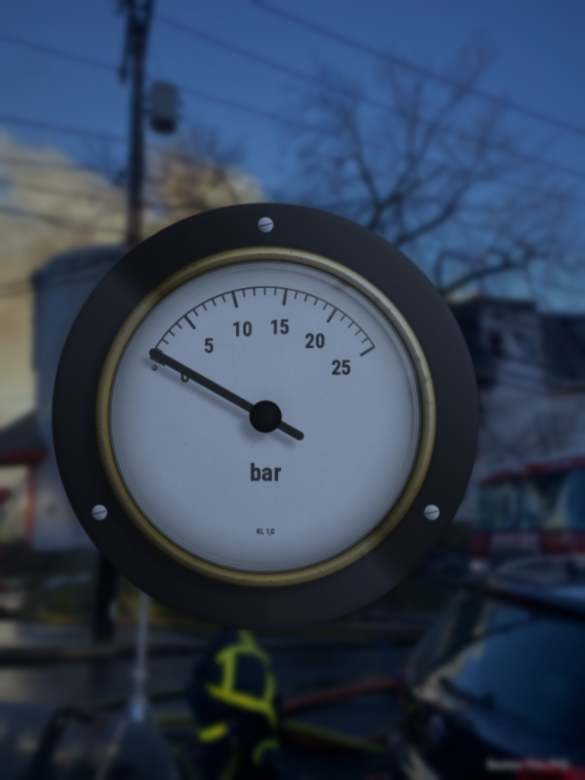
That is value=0.5 unit=bar
